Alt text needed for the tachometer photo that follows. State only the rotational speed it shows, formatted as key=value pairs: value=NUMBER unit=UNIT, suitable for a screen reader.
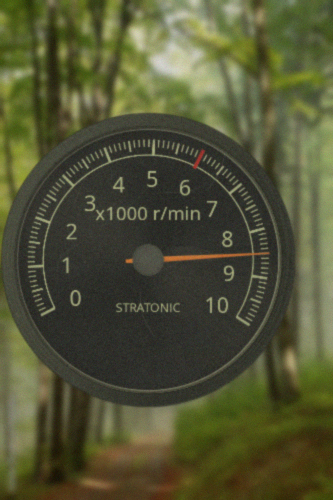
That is value=8500 unit=rpm
